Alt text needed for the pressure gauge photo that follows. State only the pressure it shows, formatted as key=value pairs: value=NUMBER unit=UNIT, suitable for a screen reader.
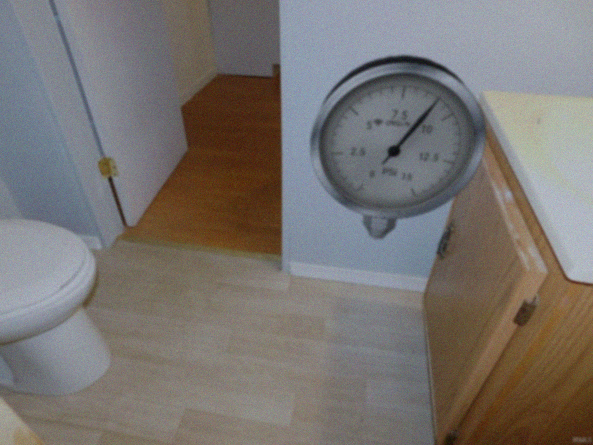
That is value=9 unit=psi
